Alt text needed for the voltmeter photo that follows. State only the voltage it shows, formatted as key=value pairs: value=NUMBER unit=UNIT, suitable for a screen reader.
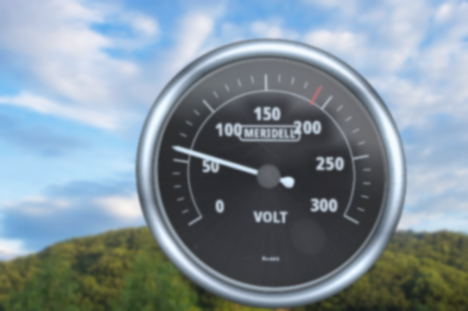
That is value=60 unit=V
